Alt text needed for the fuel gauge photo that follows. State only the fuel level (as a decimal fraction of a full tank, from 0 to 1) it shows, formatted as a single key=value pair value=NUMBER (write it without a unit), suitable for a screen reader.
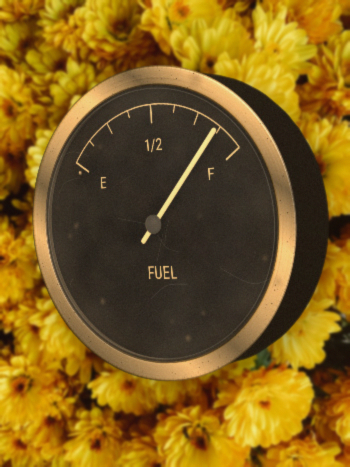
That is value=0.875
